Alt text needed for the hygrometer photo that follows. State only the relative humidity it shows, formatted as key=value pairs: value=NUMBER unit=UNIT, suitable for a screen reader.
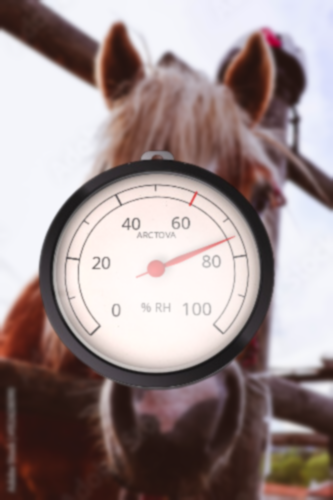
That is value=75 unit=%
